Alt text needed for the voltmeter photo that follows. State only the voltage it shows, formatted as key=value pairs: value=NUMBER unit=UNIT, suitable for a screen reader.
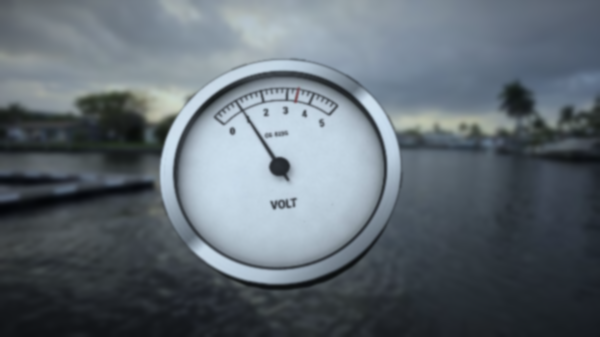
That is value=1 unit=V
